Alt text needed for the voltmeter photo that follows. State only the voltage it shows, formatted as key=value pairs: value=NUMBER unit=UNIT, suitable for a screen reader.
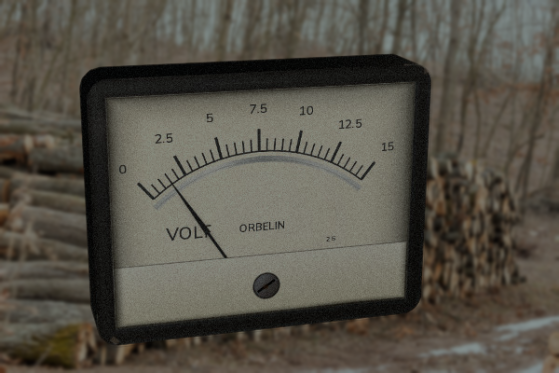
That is value=1.5 unit=V
